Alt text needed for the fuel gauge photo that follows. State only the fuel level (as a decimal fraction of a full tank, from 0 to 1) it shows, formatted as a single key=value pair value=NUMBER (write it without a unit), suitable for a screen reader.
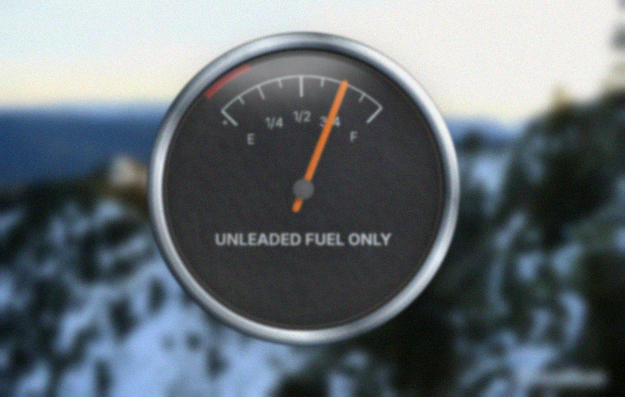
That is value=0.75
